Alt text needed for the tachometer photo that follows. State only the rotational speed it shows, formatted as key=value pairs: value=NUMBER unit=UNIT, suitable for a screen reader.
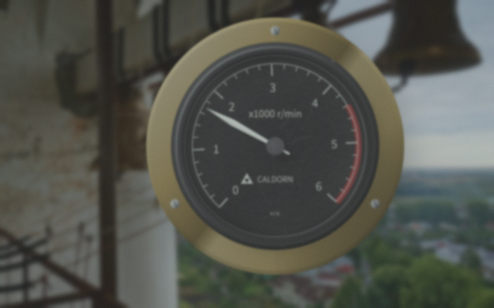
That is value=1700 unit=rpm
